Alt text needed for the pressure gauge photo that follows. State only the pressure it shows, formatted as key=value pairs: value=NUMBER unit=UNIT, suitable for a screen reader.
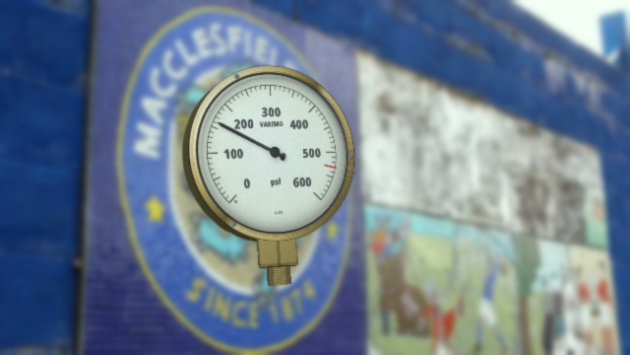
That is value=160 unit=psi
